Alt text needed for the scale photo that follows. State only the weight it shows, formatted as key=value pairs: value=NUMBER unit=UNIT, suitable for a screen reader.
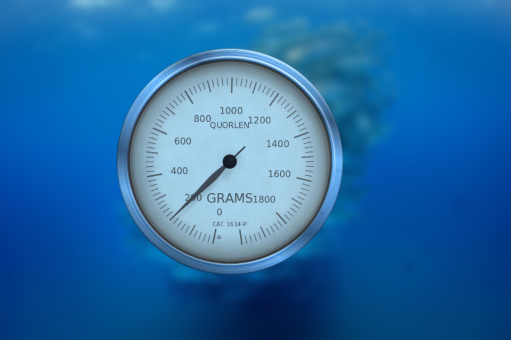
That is value=200 unit=g
